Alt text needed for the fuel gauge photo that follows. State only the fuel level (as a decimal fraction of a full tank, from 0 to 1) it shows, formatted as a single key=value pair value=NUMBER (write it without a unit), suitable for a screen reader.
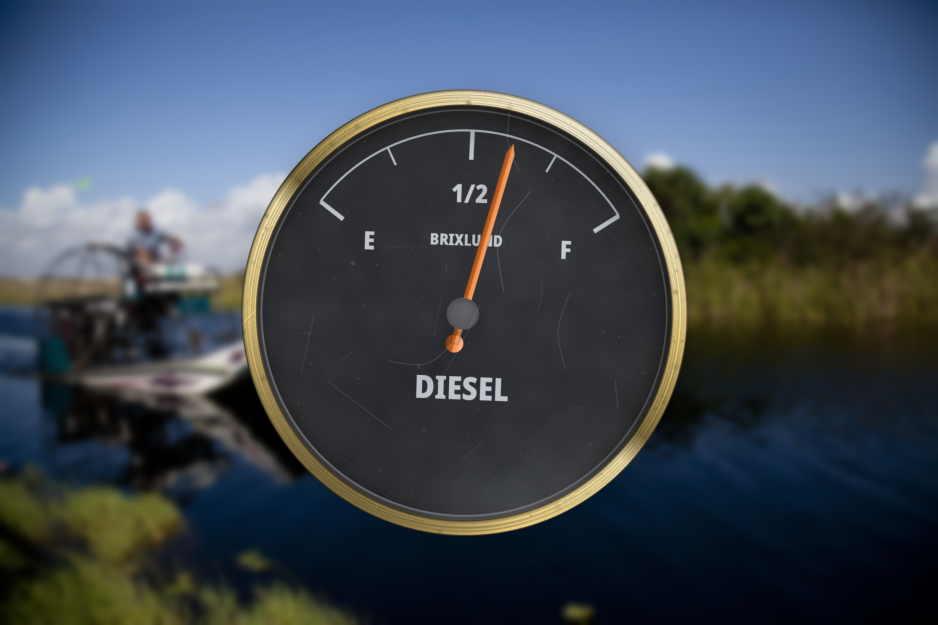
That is value=0.625
